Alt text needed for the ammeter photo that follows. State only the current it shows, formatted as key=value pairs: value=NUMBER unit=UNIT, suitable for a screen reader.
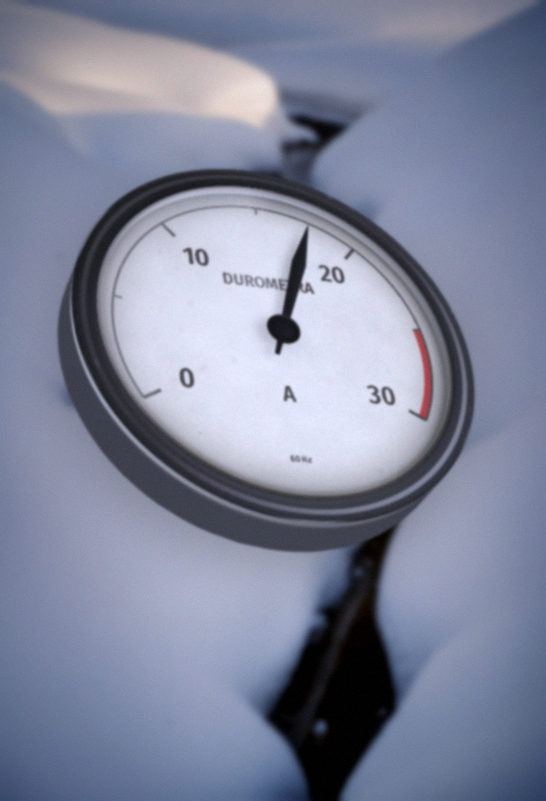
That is value=17.5 unit=A
